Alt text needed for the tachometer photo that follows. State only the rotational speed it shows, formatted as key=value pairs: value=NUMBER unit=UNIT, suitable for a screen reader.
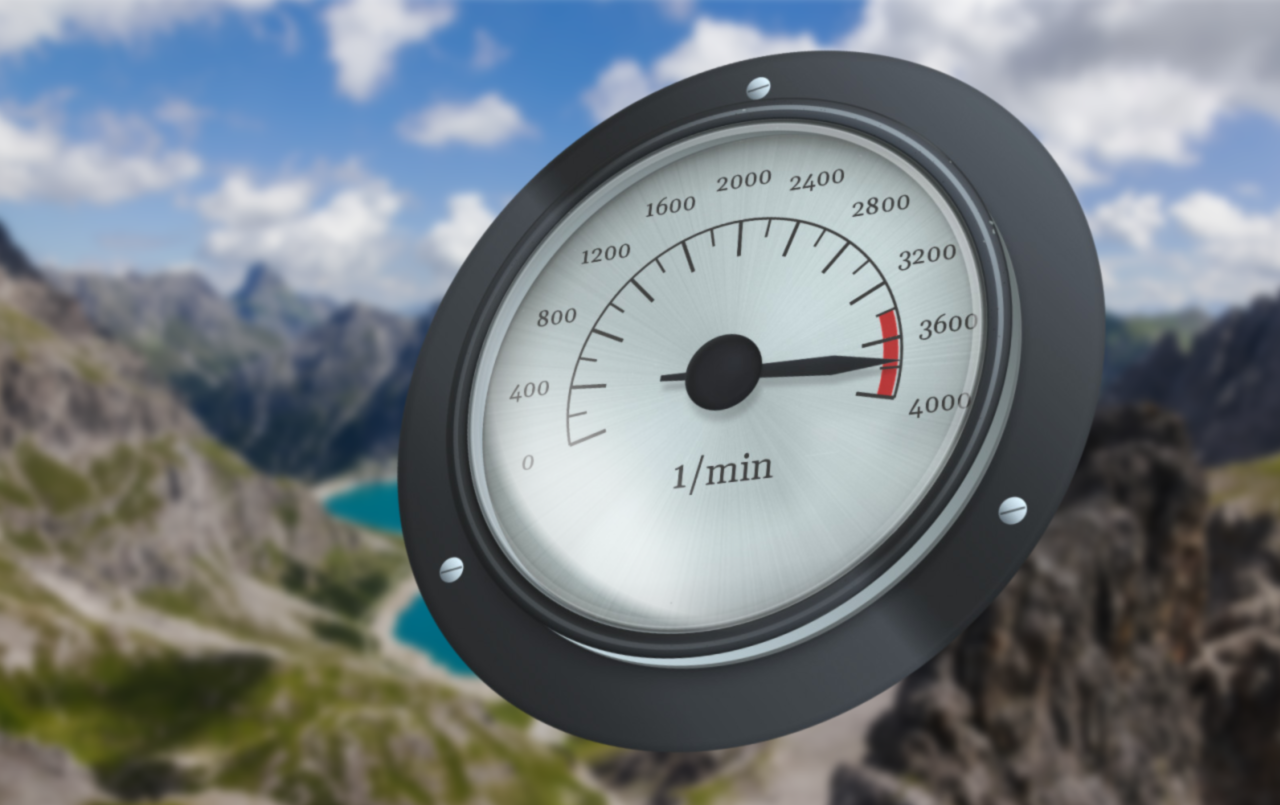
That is value=3800 unit=rpm
